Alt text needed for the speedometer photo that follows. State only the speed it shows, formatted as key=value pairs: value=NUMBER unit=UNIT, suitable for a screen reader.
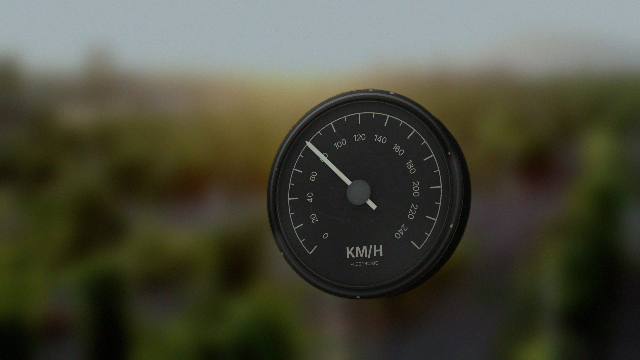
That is value=80 unit=km/h
